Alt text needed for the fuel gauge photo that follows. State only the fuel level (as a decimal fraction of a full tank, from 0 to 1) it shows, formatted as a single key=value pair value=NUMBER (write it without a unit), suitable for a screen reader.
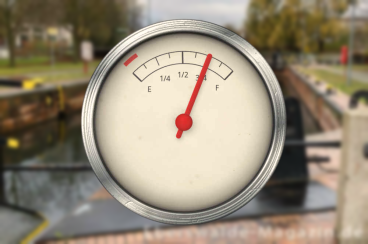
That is value=0.75
